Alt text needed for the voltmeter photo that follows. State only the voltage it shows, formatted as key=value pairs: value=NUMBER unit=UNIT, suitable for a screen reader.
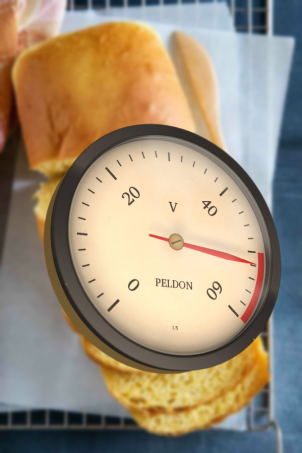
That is value=52 unit=V
